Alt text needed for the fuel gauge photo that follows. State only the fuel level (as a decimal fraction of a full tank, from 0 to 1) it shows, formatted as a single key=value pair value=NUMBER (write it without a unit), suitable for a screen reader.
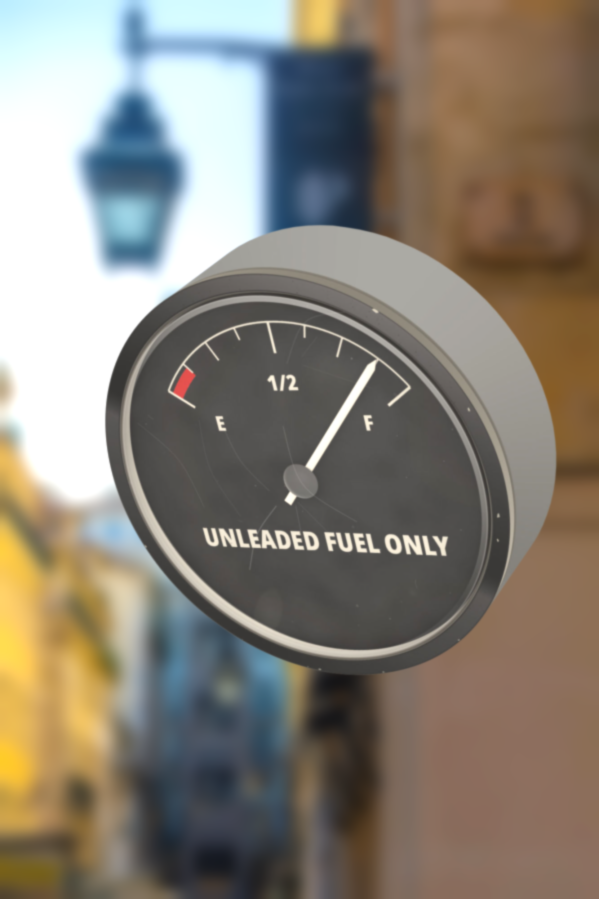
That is value=0.875
